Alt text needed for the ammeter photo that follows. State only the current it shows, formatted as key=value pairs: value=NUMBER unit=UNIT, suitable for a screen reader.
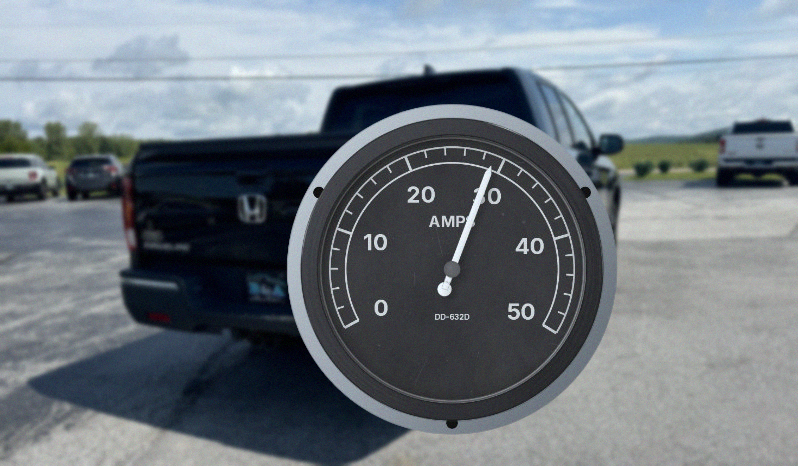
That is value=29 unit=A
